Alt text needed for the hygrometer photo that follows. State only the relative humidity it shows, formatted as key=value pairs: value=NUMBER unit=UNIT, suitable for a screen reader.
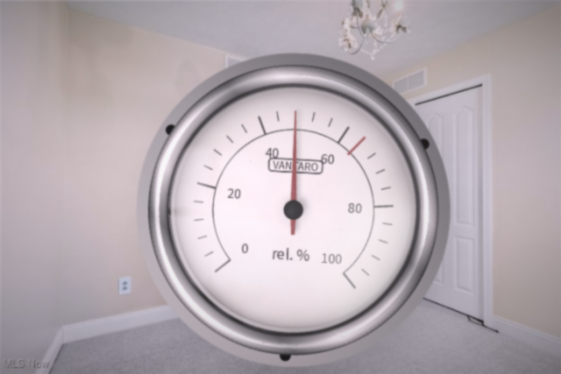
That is value=48 unit=%
